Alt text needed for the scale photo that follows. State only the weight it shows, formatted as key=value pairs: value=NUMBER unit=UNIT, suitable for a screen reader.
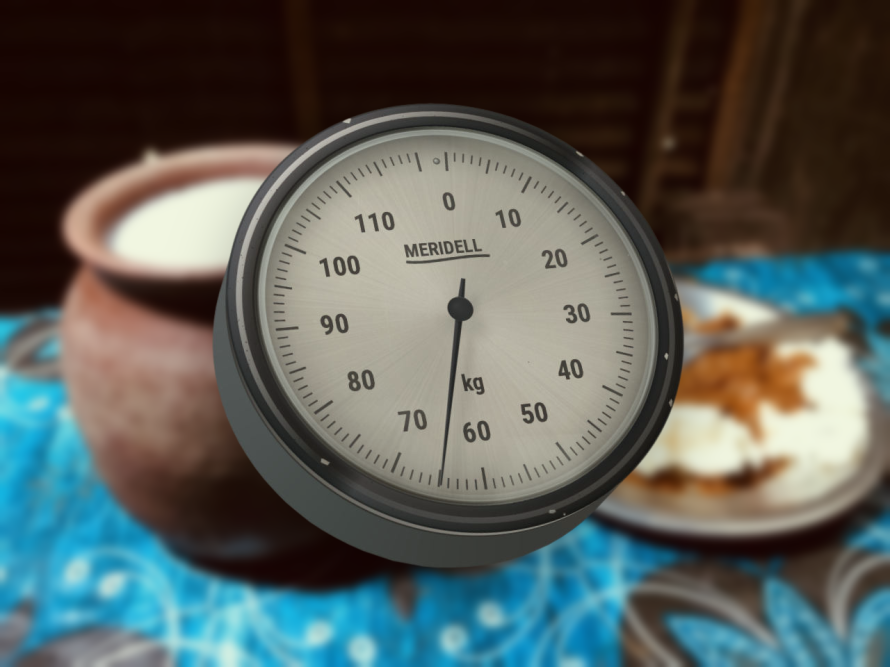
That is value=65 unit=kg
